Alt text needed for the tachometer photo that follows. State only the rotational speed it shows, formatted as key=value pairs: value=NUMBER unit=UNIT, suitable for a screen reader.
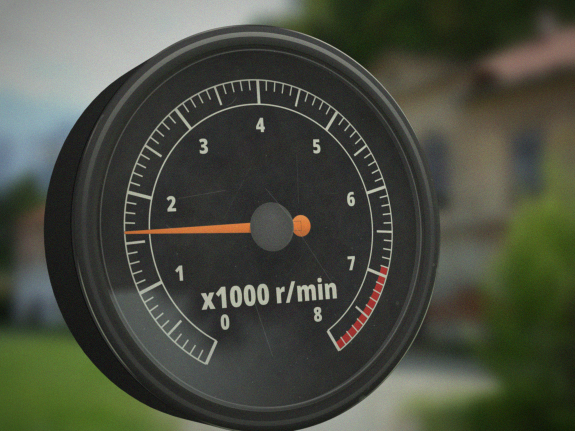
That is value=1600 unit=rpm
